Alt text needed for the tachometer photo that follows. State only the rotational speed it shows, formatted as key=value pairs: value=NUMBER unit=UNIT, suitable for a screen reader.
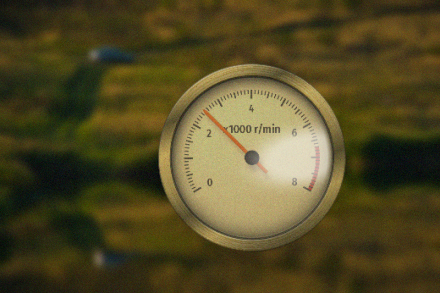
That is value=2500 unit=rpm
